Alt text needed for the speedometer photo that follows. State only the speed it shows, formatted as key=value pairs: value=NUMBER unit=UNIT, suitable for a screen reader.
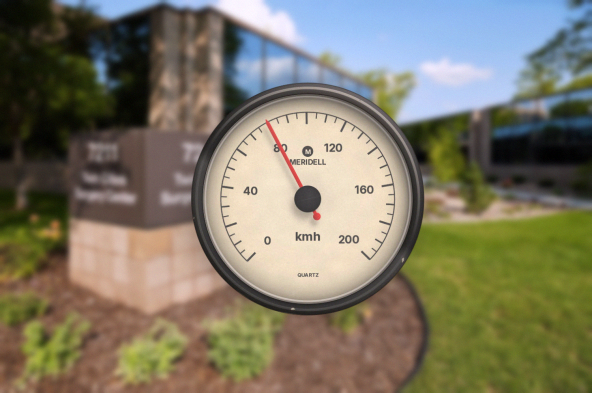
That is value=80 unit=km/h
